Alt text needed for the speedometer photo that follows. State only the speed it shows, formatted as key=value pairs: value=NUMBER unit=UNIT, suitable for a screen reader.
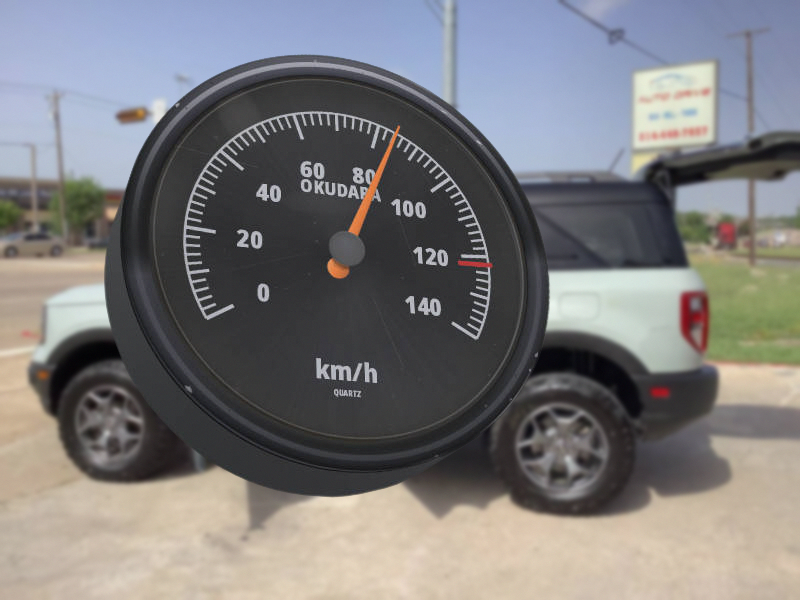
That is value=84 unit=km/h
